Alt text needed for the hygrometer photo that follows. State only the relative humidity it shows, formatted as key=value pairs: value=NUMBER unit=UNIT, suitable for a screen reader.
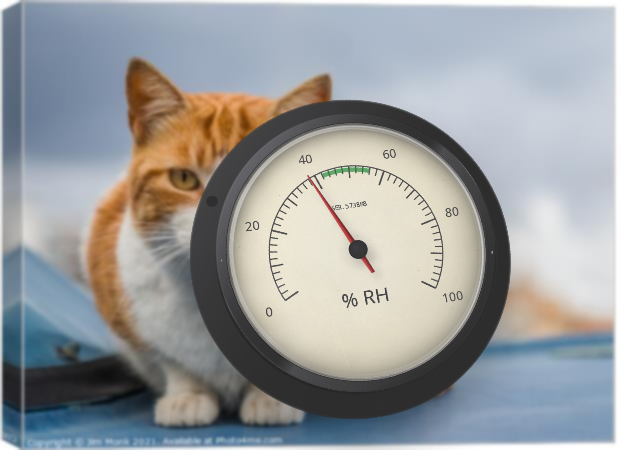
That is value=38 unit=%
